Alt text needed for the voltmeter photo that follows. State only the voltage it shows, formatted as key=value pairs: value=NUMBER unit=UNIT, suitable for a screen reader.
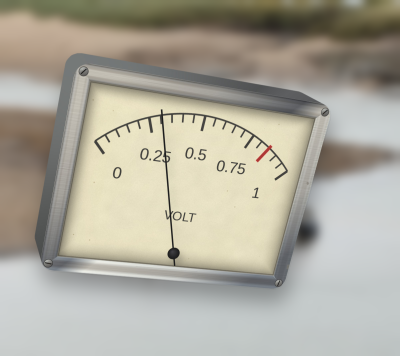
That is value=0.3 unit=V
